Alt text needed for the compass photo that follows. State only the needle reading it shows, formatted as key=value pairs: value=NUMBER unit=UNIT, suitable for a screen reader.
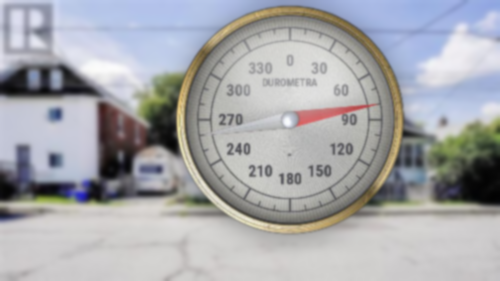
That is value=80 unit=°
